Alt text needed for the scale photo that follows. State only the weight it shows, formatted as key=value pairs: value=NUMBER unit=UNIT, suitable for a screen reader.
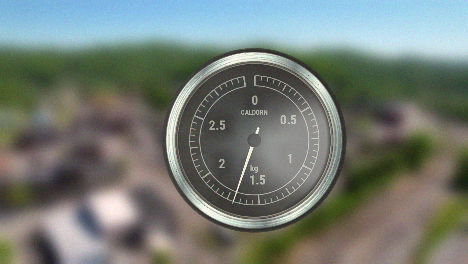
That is value=1.7 unit=kg
